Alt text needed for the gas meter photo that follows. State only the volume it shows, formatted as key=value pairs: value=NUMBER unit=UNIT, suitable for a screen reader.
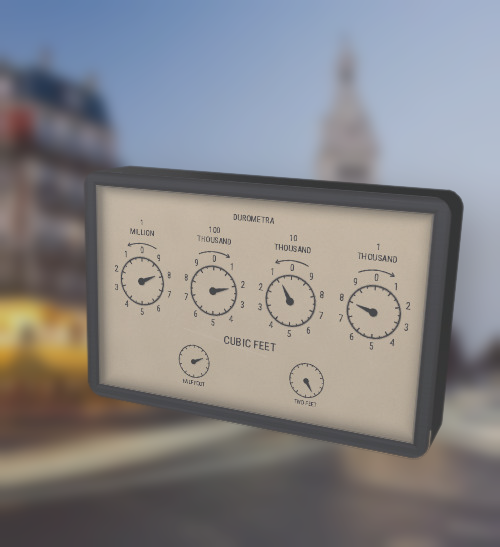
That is value=820800 unit=ft³
